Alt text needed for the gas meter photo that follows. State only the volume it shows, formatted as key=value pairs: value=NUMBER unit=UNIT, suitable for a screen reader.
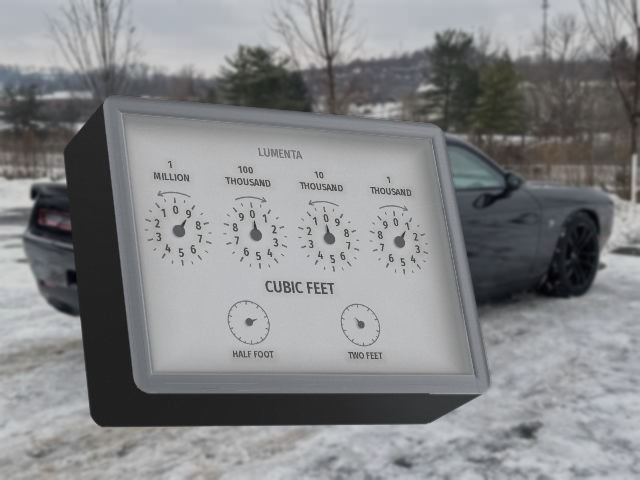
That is value=900100 unit=ft³
